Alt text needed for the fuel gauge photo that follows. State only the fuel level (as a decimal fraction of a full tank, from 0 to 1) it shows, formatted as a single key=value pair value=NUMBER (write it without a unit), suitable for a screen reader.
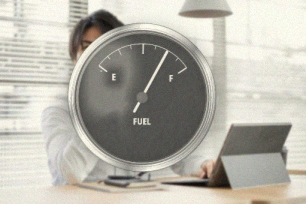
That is value=0.75
